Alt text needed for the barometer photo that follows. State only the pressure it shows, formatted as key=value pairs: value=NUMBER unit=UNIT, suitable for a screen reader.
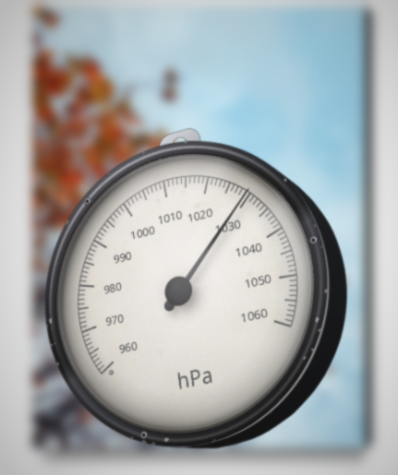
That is value=1030 unit=hPa
